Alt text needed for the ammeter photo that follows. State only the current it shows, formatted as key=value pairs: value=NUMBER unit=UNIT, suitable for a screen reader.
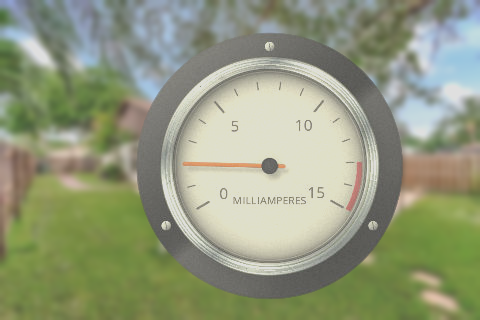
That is value=2 unit=mA
